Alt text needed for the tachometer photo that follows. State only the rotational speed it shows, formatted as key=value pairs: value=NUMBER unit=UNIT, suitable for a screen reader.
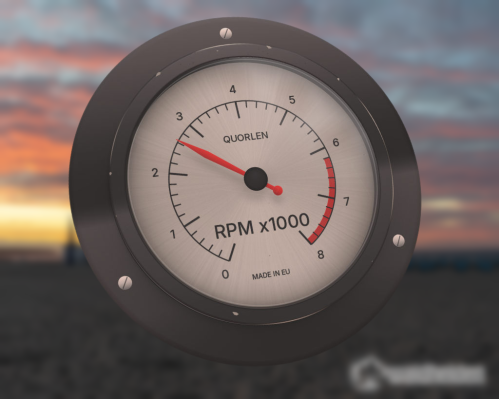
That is value=2600 unit=rpm
